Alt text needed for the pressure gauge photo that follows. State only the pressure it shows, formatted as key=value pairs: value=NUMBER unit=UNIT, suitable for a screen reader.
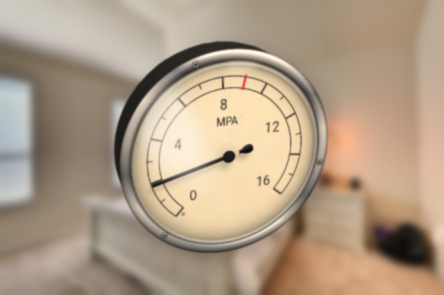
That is value=2 unit=MPa
